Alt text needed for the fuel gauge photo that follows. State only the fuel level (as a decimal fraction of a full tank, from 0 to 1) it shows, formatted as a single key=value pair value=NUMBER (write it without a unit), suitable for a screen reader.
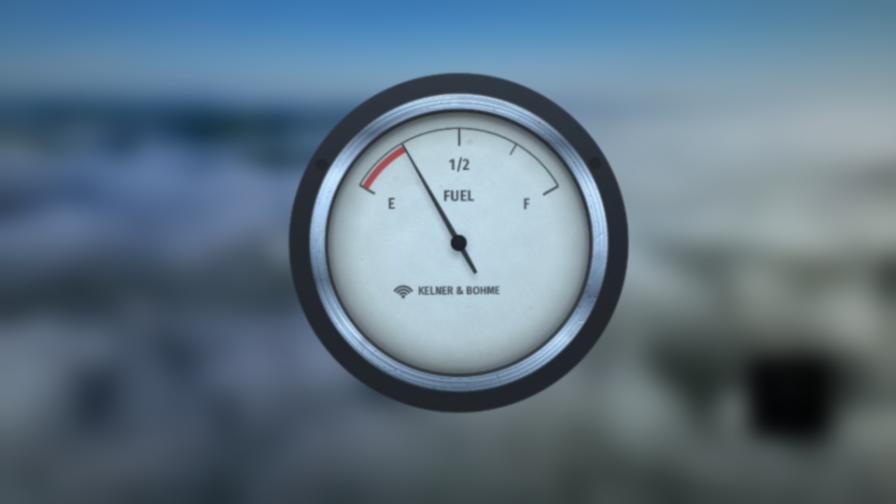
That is value=0.25
